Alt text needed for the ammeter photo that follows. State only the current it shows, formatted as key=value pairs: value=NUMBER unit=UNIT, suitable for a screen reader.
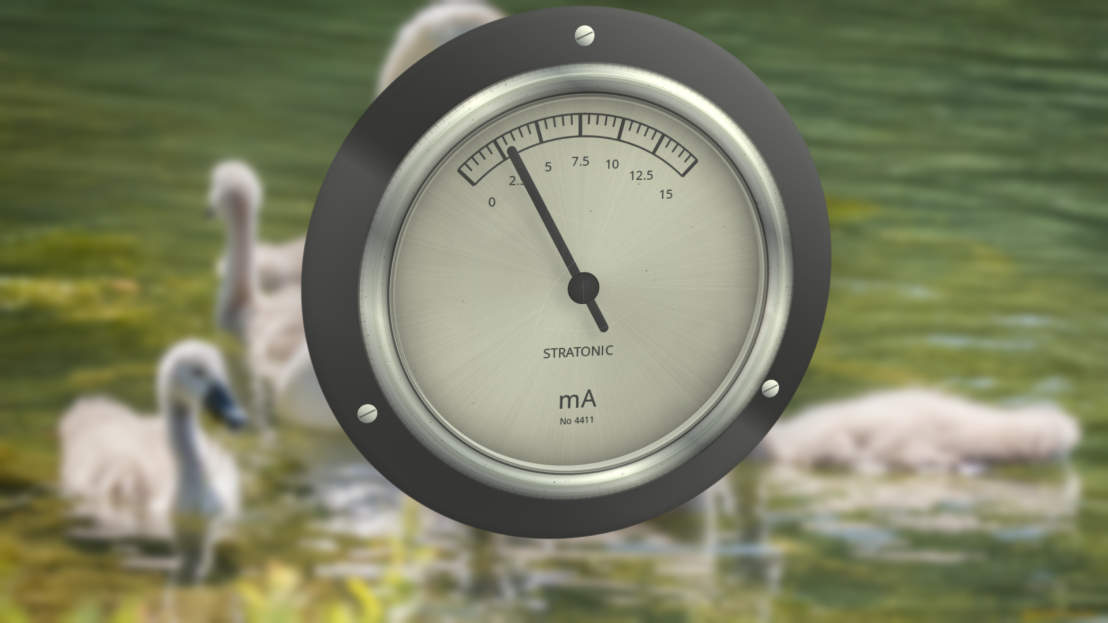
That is value=3 unit=mA
